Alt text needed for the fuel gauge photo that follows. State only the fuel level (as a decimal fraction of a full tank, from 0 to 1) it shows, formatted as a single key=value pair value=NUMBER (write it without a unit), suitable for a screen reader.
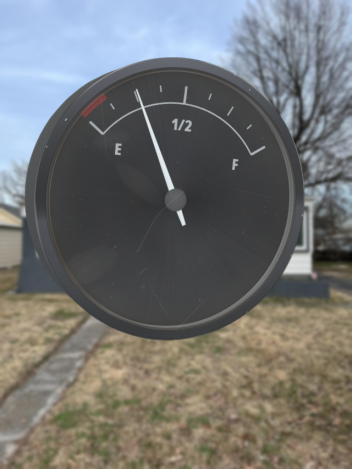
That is value=0.25
